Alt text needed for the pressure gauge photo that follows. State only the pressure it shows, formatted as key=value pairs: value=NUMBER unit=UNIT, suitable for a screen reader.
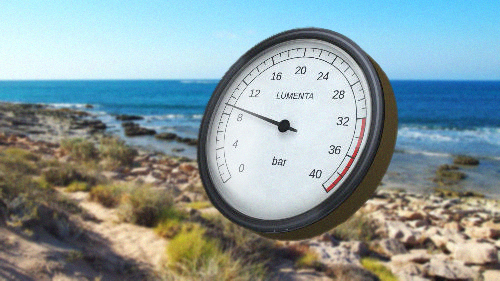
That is value=9 unit=bar
